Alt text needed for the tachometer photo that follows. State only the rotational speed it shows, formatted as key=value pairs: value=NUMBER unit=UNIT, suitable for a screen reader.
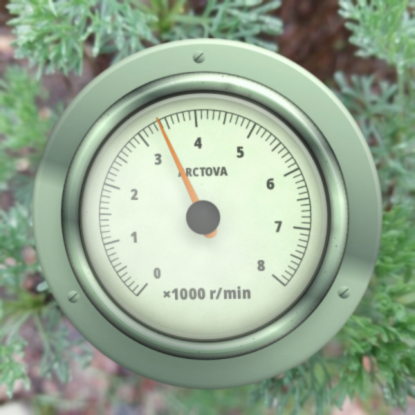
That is value=3400 unit=rpm
